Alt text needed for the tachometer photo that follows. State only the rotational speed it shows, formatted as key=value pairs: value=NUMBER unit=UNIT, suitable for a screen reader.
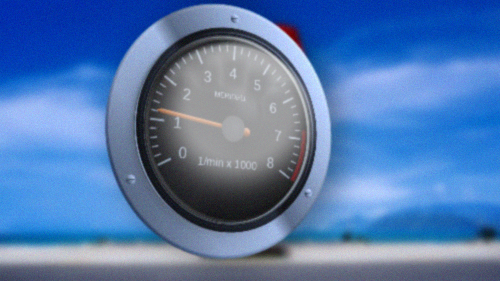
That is value=1200 unit=rpm
